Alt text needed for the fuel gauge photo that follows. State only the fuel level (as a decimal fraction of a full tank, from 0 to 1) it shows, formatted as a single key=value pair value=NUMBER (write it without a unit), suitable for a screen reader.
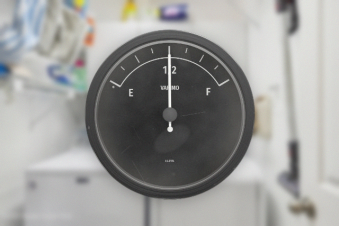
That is value=0.5
